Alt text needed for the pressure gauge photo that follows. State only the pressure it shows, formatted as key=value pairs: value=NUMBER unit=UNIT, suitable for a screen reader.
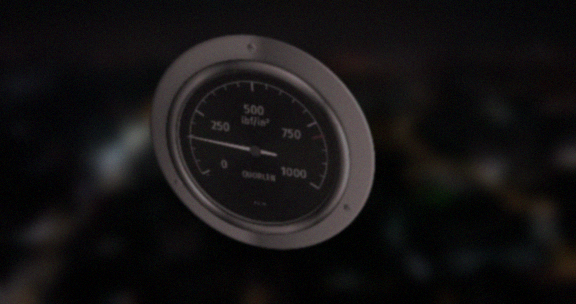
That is value=150 unit=psi
